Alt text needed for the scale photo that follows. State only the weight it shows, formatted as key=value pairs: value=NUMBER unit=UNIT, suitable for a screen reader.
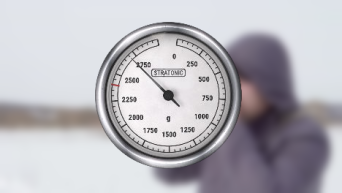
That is value=2700 unit=g
